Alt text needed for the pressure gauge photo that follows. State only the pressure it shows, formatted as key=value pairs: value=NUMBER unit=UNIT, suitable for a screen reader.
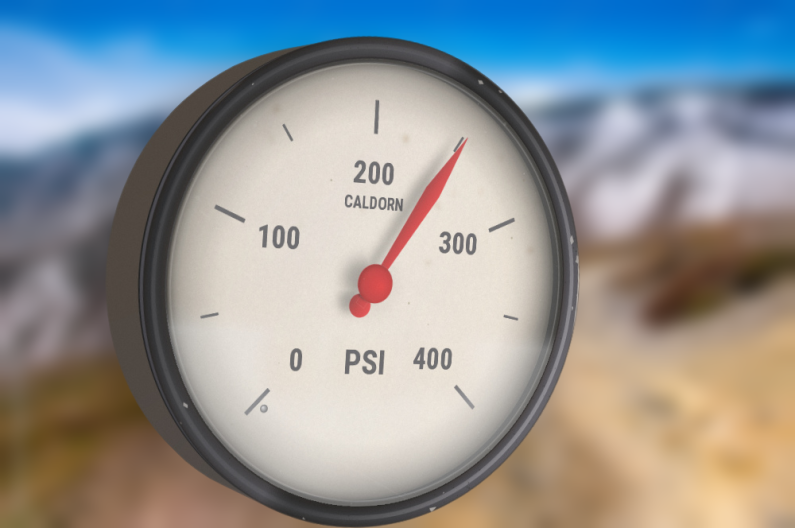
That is value=250 unit=psi
